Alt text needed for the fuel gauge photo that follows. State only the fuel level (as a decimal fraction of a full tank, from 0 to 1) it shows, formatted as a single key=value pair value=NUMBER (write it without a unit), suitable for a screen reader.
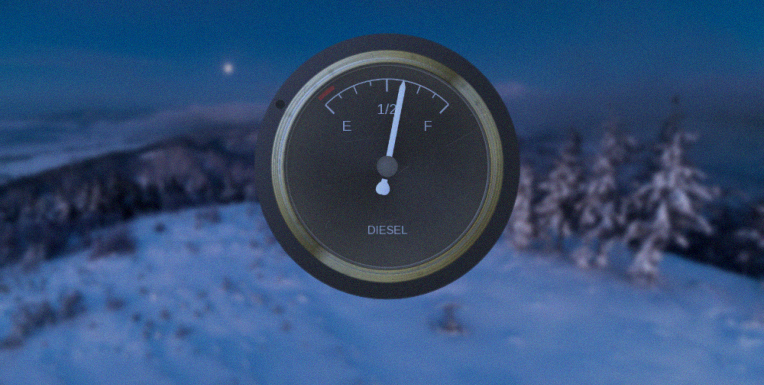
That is value=0.625
